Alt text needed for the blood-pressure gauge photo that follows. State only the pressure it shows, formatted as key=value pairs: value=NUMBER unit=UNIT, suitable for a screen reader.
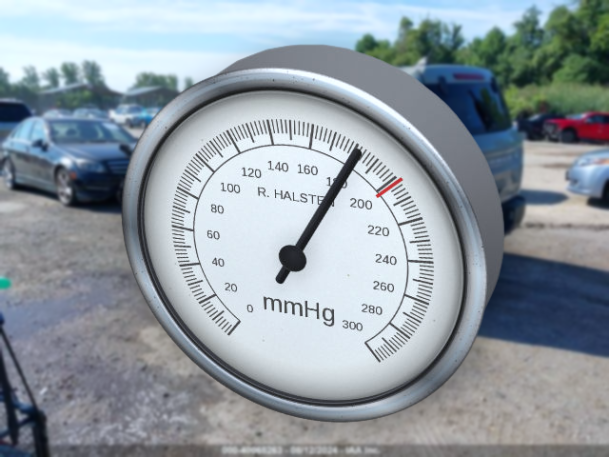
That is value=182 unit=mmHg
